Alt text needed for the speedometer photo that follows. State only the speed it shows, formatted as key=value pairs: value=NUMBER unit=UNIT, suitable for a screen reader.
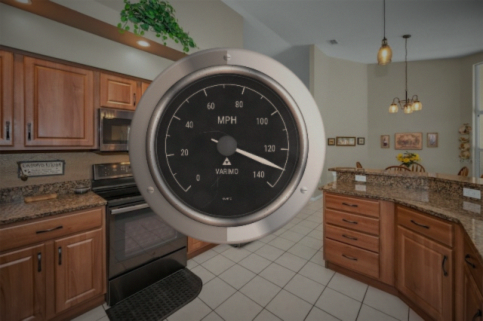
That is value=130 unit=mph
